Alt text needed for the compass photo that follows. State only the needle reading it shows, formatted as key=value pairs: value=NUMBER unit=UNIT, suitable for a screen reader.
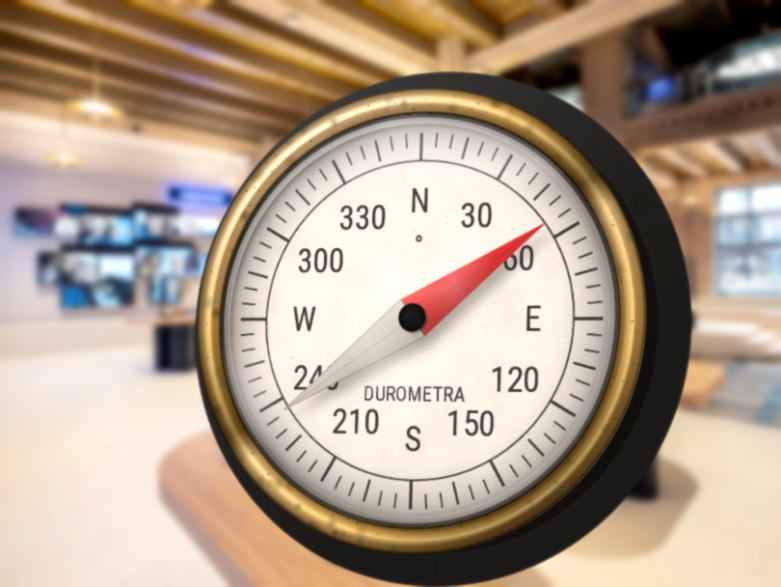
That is value=55 unit=°
